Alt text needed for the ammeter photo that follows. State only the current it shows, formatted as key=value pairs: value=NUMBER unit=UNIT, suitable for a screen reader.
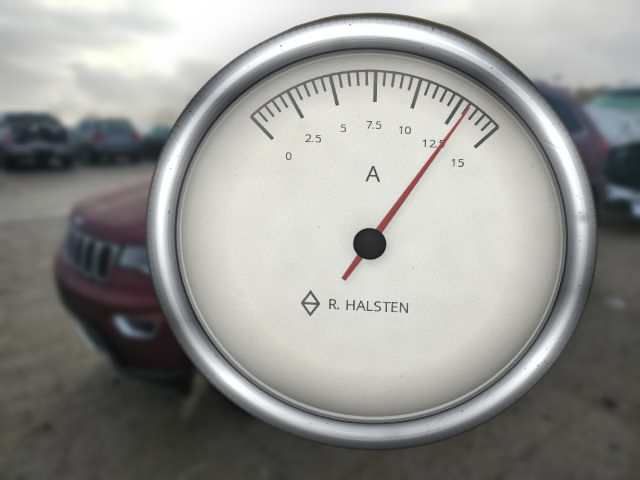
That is value=13 unit=A
